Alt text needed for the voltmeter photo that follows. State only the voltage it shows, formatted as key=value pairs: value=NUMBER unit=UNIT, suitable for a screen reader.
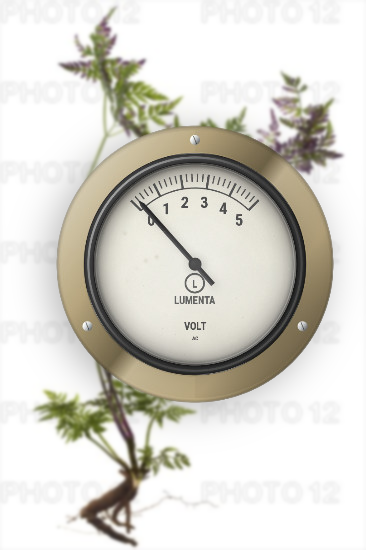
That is value=0.2 unit=V
